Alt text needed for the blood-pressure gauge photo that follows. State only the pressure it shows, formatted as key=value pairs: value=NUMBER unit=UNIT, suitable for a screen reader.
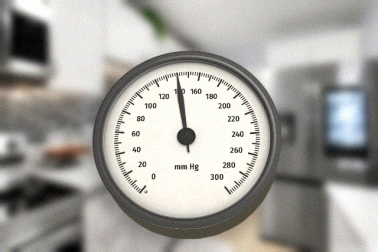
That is value=140 unit=mmHg
